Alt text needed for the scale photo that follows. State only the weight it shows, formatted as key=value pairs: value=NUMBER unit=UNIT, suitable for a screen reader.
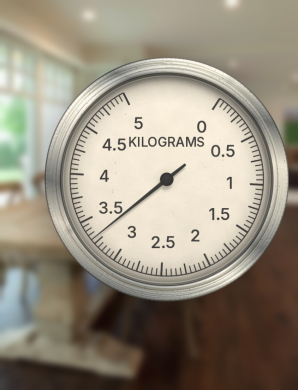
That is value=3.3 unit=kg
